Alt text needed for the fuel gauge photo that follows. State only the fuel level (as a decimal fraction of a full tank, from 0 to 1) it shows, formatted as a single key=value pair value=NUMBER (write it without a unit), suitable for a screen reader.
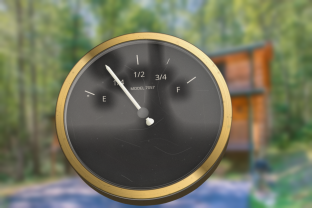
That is value=0.25
